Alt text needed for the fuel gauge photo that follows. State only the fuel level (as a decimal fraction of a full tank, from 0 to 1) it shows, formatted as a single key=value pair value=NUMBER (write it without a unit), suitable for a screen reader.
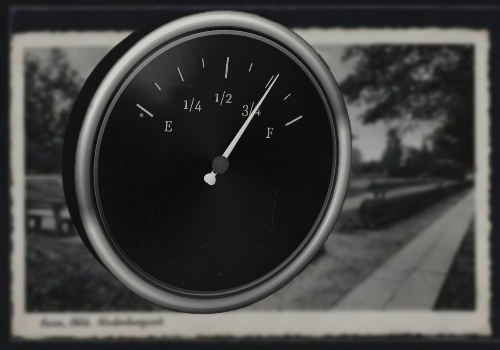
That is value=0.75
